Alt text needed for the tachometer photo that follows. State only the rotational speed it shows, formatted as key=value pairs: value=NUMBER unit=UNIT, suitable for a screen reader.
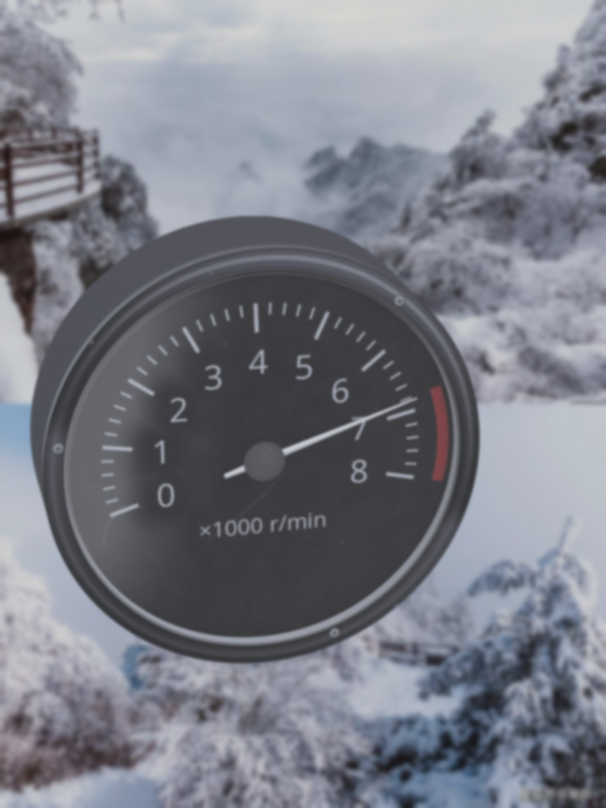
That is value=6800 unit=rpm
